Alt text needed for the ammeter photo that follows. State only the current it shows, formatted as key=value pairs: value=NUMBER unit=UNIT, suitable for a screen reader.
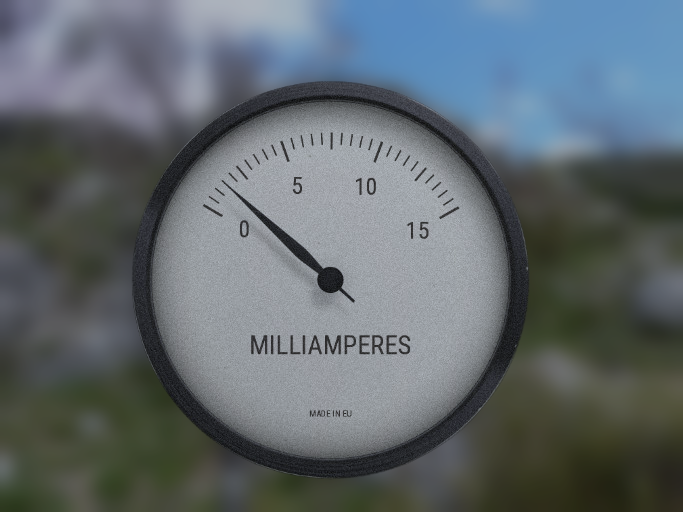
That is value=1.5 unit=mA
